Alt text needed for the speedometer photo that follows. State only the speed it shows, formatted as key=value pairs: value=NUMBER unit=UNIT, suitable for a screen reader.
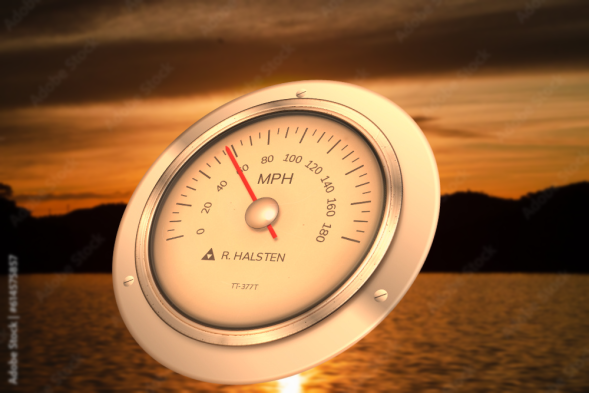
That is value=57.5 unit=mph
